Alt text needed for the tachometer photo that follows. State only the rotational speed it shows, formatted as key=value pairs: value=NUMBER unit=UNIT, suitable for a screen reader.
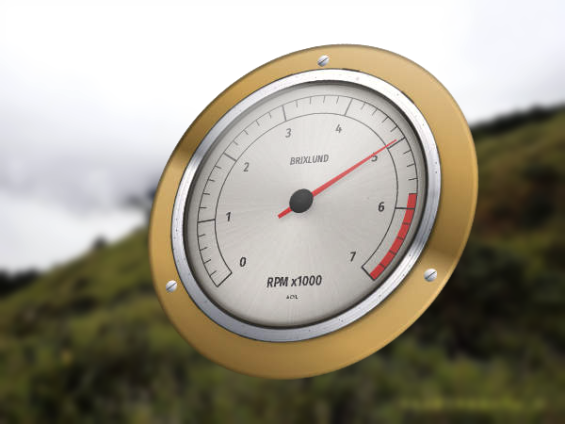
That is value=5000 unit=rpm
